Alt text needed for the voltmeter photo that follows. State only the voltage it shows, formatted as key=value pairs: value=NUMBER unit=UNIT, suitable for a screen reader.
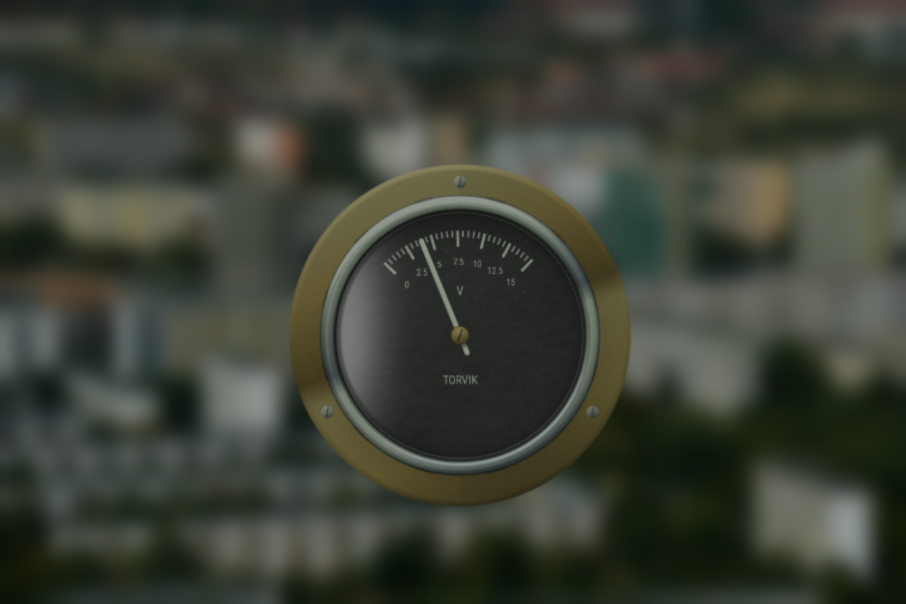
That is value=4 unit=V
